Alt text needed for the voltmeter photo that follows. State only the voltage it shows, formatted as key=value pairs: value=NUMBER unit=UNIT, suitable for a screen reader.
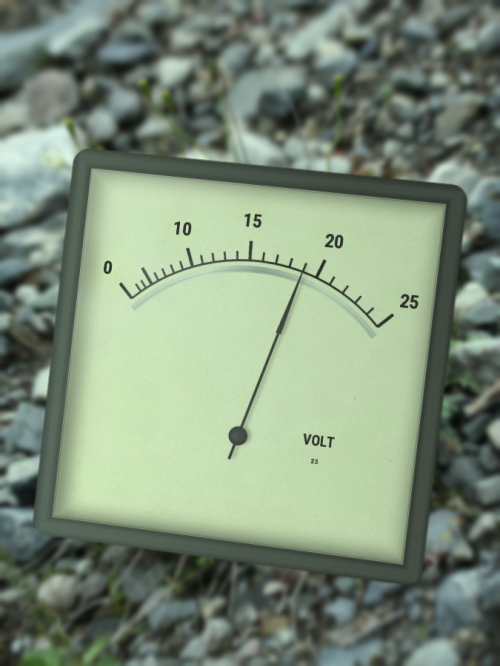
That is value=19 unit=V
